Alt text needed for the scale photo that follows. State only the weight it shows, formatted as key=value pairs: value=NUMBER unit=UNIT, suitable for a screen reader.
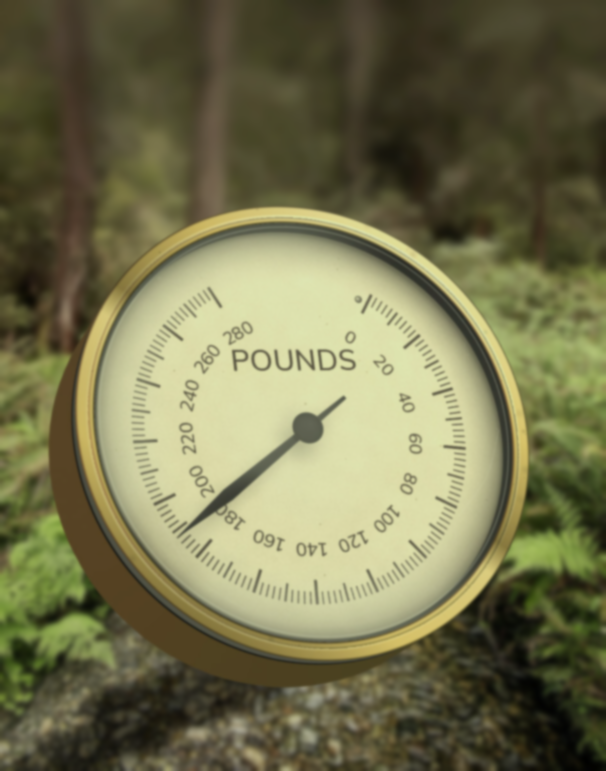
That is value=188 unit=lb
